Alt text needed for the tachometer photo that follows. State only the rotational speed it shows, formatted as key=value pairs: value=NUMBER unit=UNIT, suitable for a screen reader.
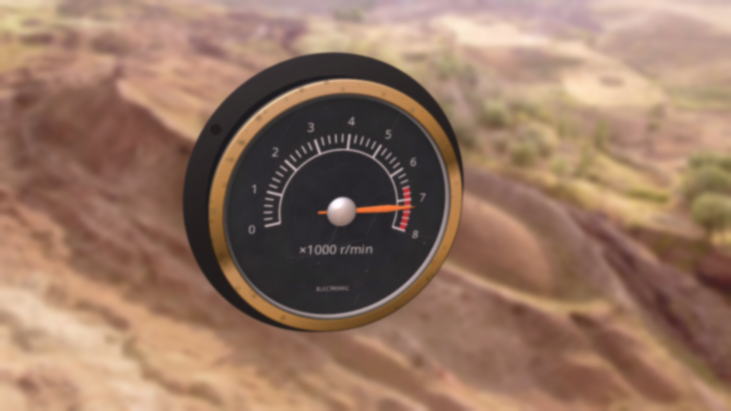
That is value=7200 unit=rpm
